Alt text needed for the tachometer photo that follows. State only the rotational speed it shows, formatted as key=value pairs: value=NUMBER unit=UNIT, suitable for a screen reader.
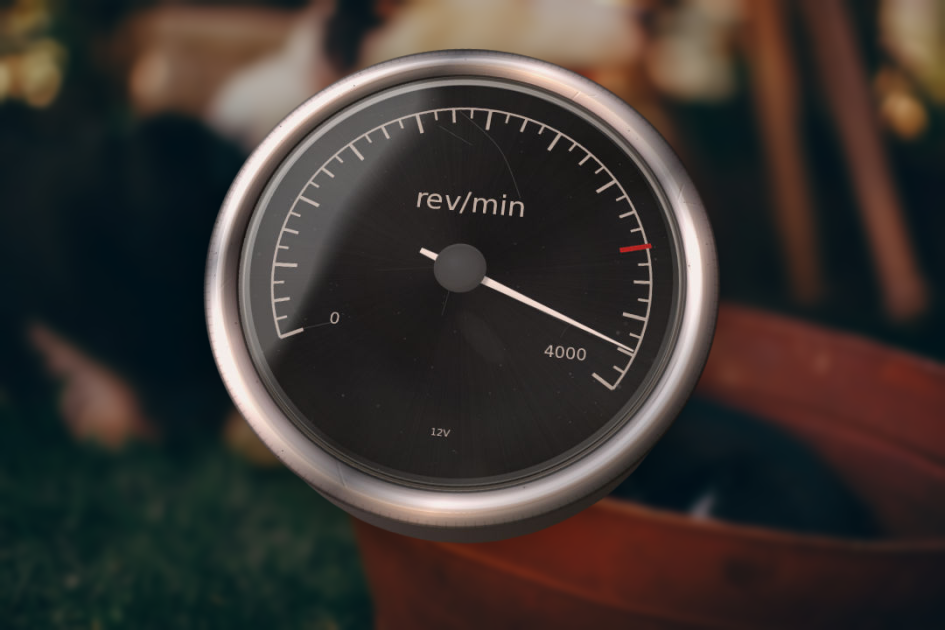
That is value=3800 unit=rpm
